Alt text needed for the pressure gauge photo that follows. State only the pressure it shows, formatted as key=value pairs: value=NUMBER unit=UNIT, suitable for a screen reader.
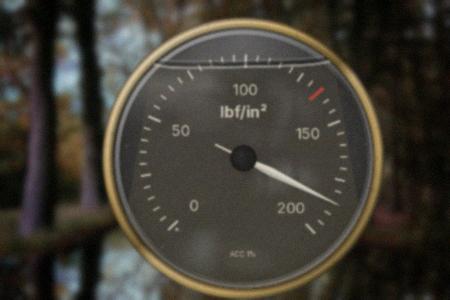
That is value=185 unit=psi
